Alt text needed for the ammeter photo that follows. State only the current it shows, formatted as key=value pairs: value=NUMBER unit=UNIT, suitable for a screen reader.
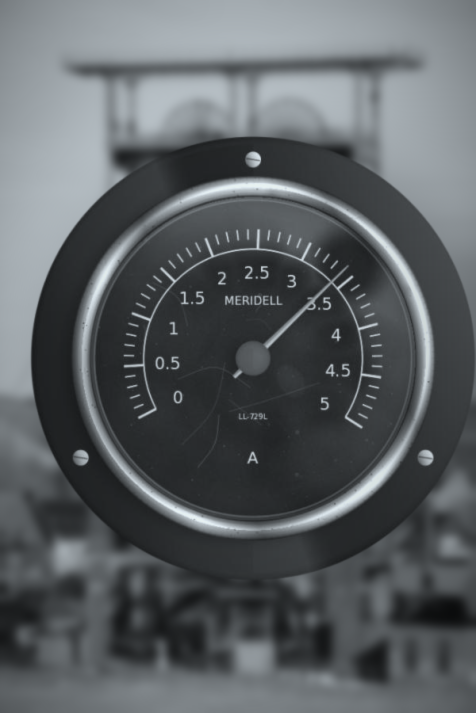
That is value=3.4 unit=A
